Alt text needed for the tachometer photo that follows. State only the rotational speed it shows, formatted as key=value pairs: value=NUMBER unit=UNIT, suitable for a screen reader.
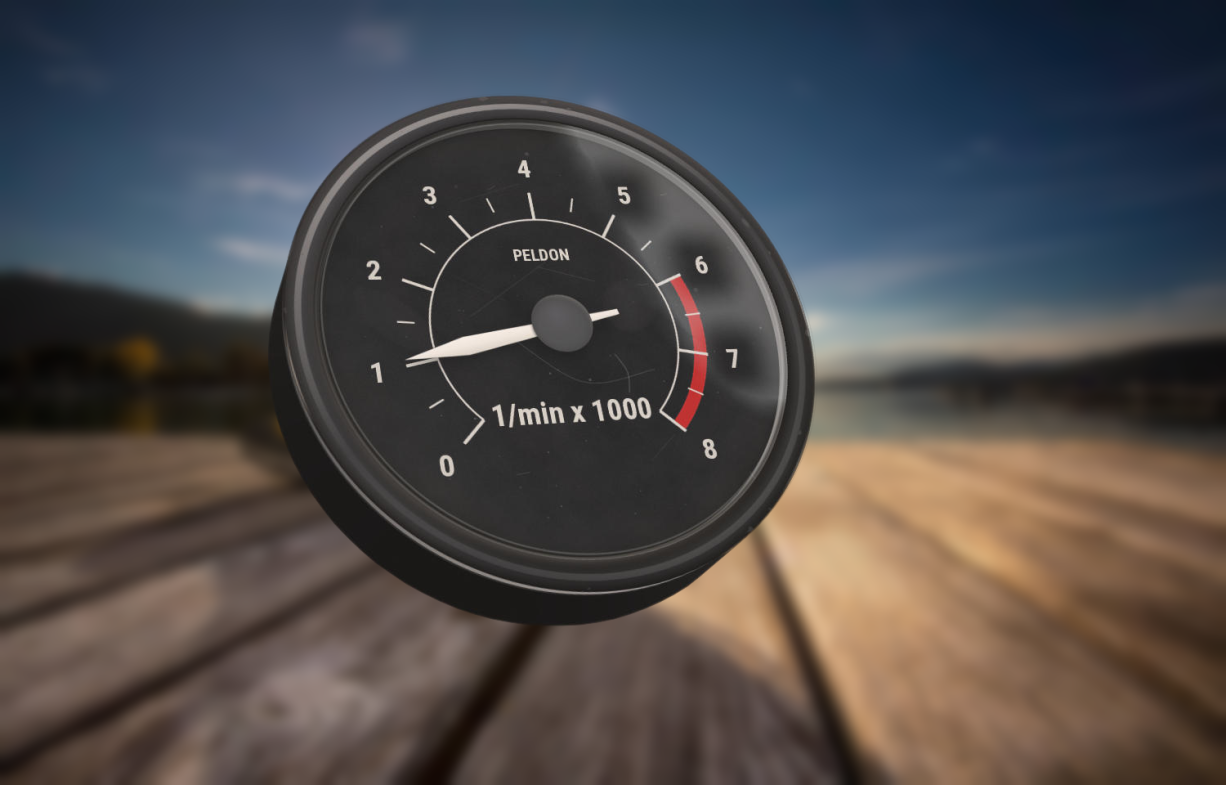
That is value=1000 unit=rpm
